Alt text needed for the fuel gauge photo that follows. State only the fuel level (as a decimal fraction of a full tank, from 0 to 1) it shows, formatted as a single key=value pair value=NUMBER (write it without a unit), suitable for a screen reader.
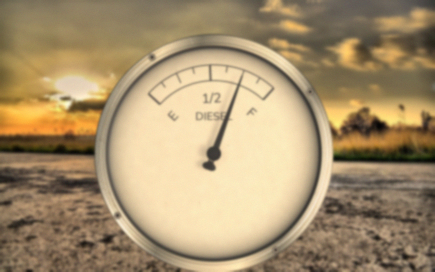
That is value=0.75
